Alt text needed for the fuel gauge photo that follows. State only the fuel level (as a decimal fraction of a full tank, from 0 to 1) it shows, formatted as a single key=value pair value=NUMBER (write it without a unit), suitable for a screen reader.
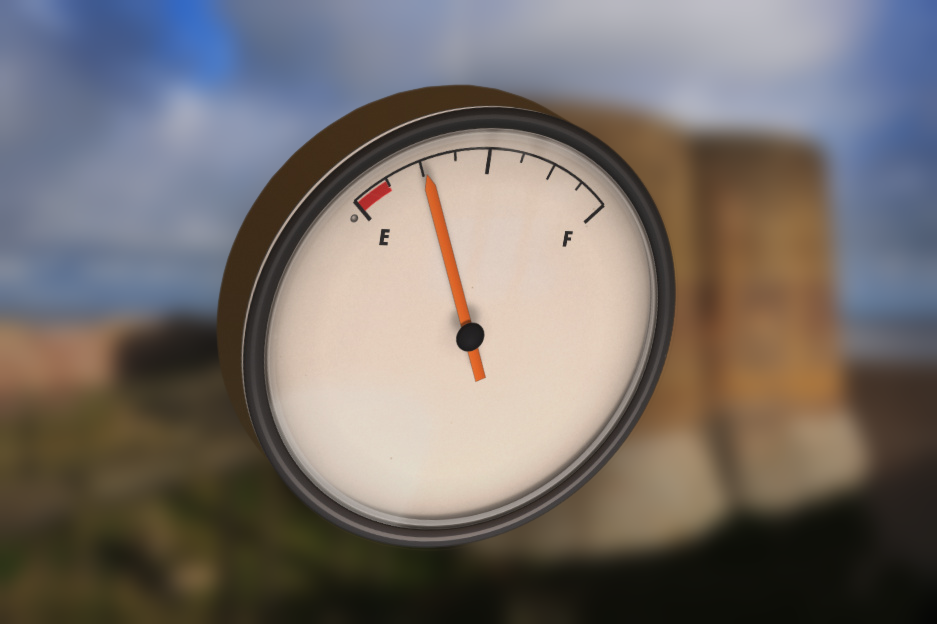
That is value=0.25
